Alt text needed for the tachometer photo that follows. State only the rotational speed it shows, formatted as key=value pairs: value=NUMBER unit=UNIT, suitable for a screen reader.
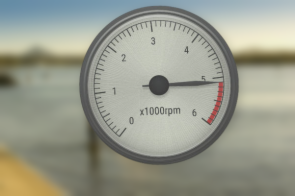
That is value=5100 unit=rpm
